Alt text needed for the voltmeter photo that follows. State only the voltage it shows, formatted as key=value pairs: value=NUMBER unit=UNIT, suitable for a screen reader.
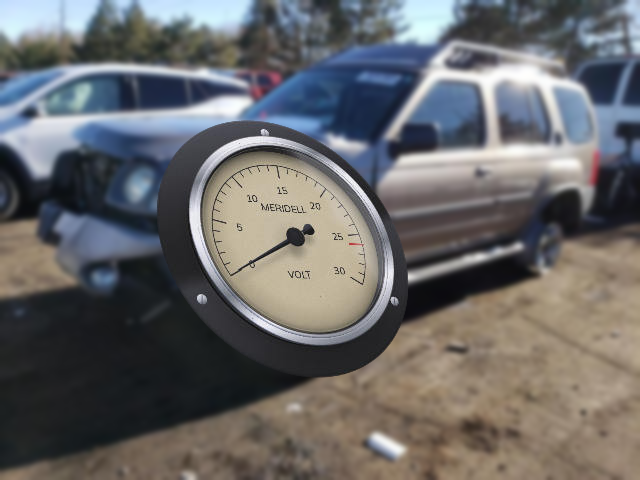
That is value=0 unit=V
